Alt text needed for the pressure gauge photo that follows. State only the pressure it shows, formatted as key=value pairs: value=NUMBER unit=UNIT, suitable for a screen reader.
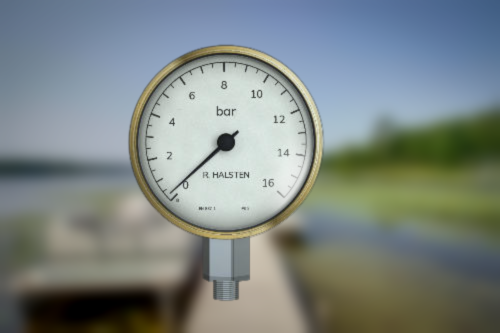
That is value=0.25 unit=bar
